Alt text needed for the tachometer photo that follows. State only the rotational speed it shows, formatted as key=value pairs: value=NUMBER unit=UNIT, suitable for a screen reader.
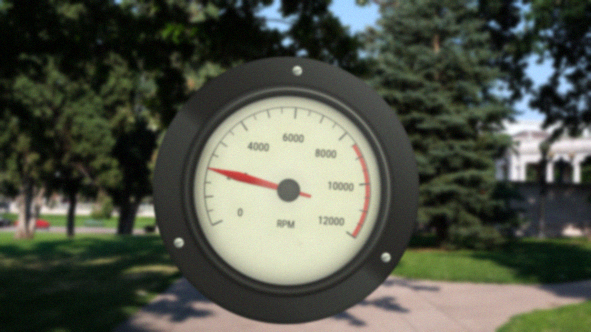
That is value=2000 unit=rpm
